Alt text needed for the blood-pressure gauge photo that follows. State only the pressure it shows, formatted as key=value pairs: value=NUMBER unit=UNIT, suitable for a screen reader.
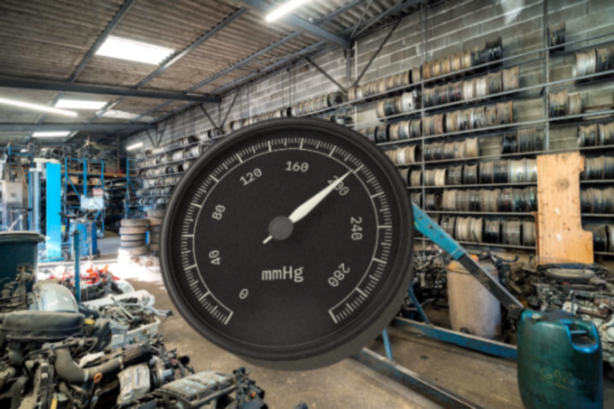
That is value=200 unit=mmHg
